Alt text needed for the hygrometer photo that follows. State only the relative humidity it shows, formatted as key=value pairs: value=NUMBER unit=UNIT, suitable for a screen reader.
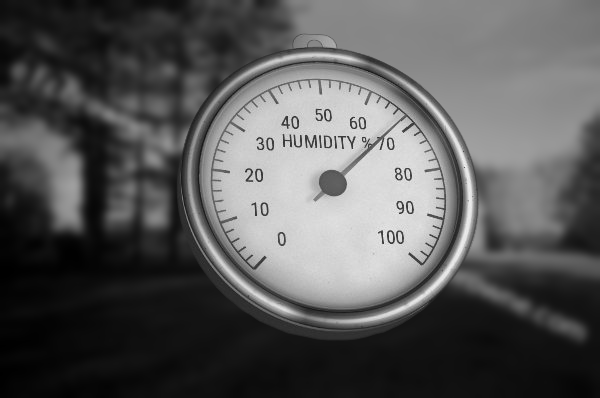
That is value=68 unit=%
